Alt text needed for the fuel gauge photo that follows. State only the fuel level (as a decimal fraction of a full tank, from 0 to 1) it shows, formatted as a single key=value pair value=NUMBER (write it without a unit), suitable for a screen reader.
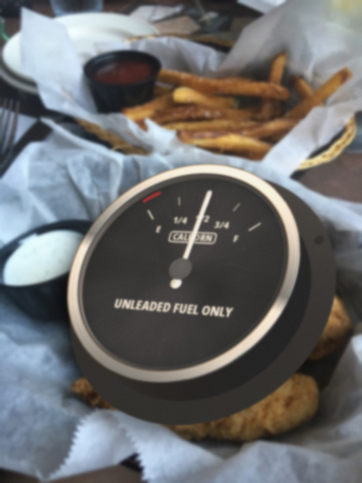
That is value=0.5
